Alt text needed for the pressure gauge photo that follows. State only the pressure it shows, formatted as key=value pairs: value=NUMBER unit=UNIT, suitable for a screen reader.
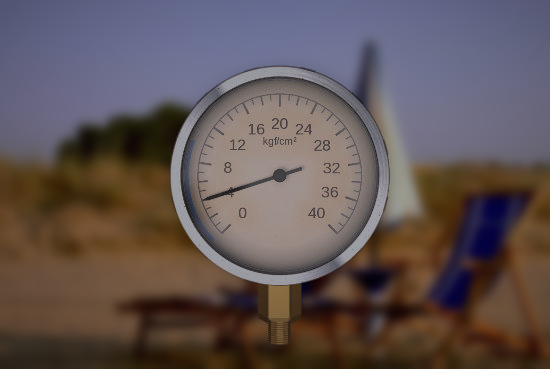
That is value=4 unit=kg/cm²
